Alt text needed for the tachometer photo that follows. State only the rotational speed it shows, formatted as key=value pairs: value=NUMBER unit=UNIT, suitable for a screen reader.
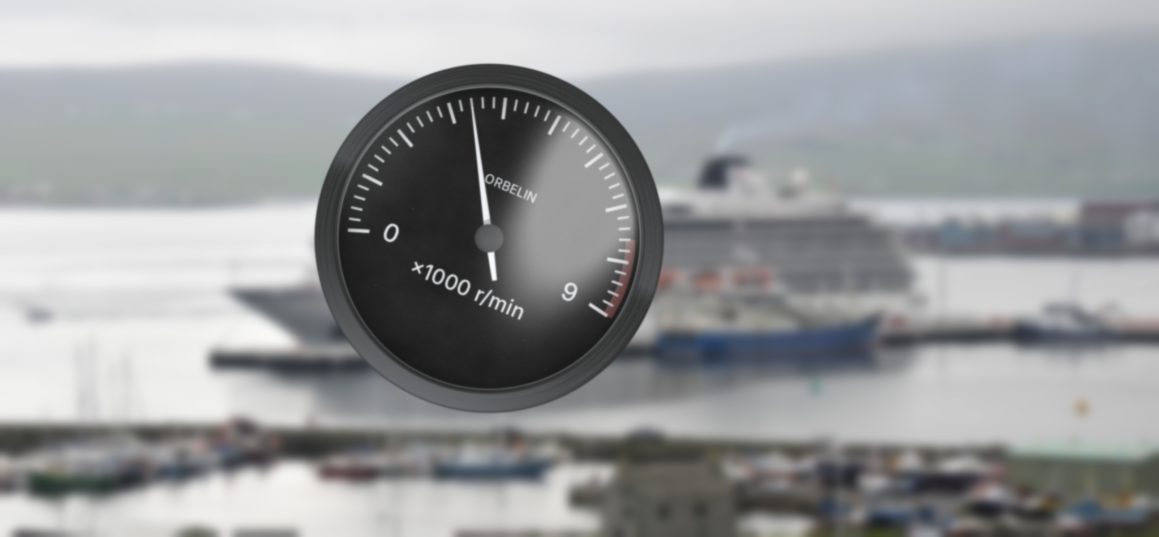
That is value=3400 unit=rpm
